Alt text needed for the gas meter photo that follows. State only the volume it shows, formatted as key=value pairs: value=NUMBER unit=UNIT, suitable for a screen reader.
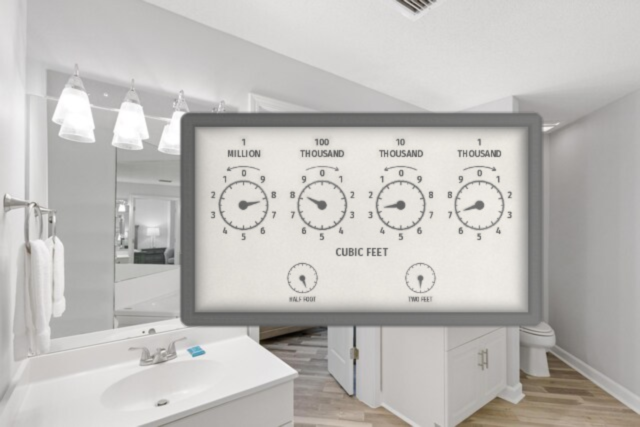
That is value=782700 unit=ft³
